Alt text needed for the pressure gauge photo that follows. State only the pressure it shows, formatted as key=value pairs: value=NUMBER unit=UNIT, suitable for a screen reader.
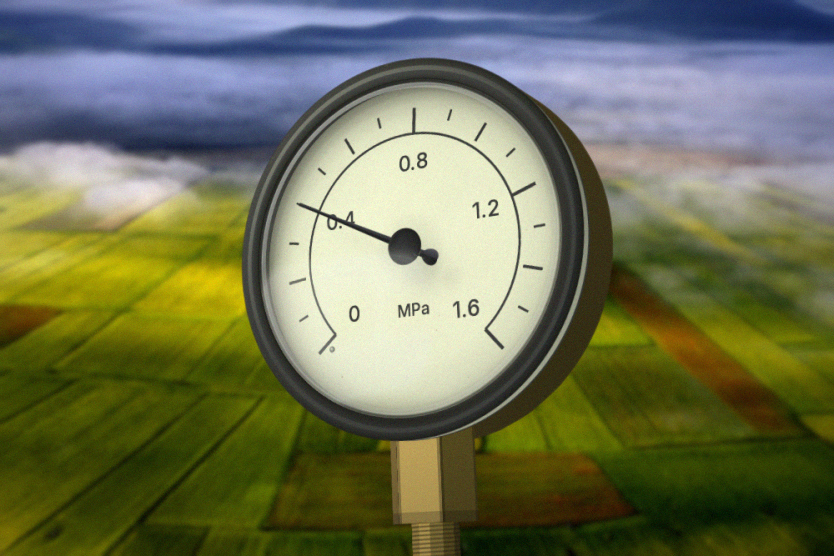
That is value=0.4 unit=MPa
